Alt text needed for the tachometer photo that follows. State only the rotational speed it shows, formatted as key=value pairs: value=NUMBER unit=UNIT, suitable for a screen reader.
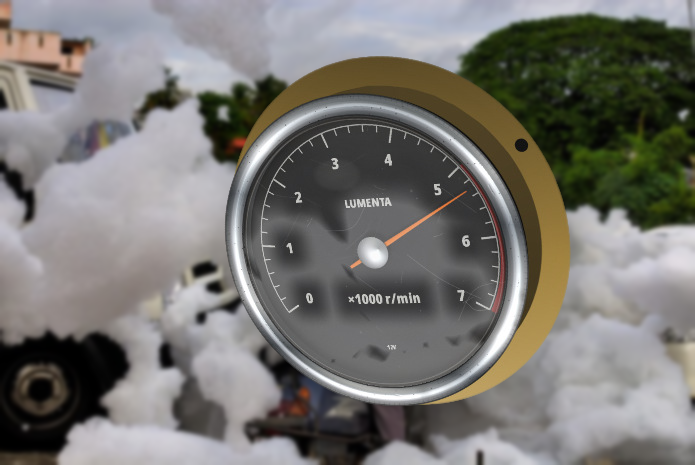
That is value=5300 unit=rpm
